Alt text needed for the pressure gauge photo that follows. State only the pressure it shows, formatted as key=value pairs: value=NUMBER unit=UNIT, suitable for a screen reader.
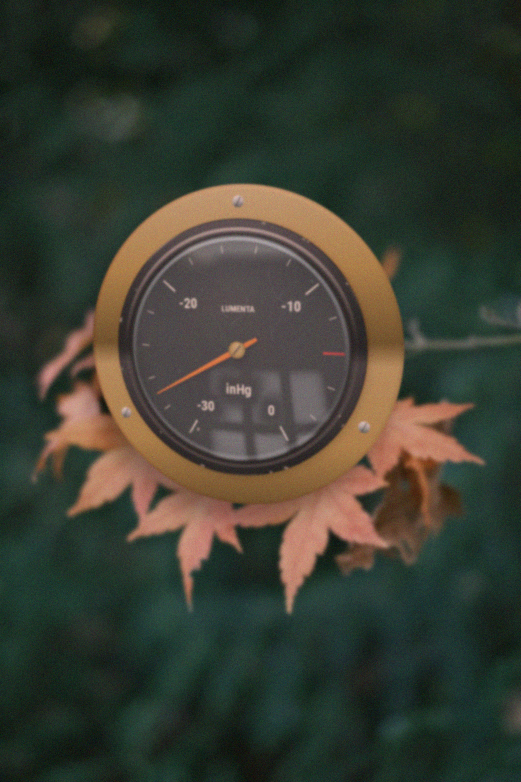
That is value=-27 unit=inHg
